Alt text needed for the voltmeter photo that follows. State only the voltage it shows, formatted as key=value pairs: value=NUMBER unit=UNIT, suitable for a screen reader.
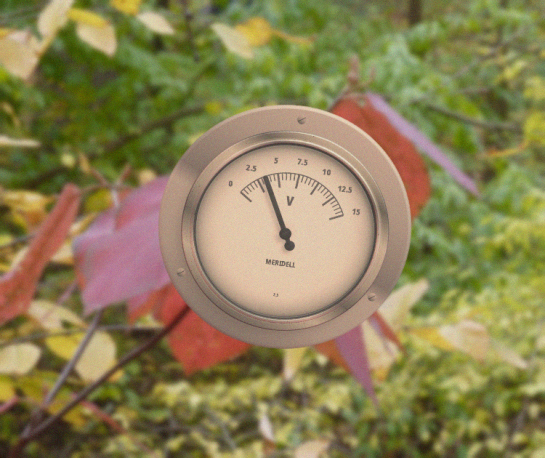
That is value=3.5 unit=V
